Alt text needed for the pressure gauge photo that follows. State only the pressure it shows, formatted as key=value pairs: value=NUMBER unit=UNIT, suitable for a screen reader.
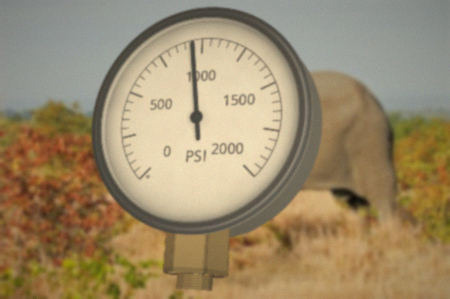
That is value=950 unit=psi
